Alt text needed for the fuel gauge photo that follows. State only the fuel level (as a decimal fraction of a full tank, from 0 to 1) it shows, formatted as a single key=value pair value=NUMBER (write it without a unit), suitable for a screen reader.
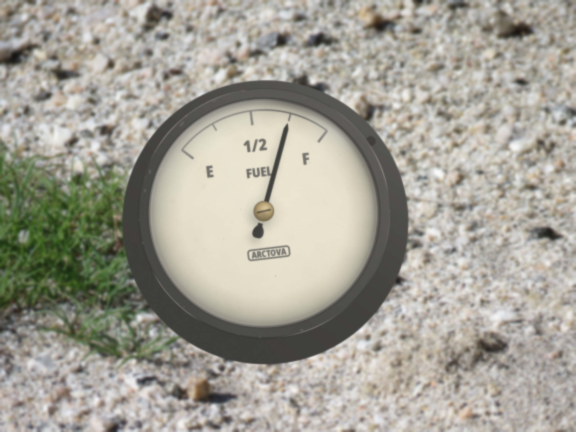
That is value=0.75
